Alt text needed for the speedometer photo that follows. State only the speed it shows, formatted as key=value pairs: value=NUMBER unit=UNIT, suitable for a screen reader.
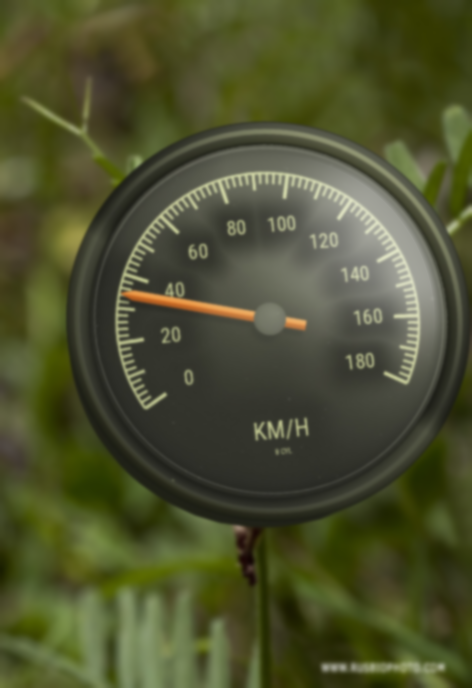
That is value=34 unit=km/h
